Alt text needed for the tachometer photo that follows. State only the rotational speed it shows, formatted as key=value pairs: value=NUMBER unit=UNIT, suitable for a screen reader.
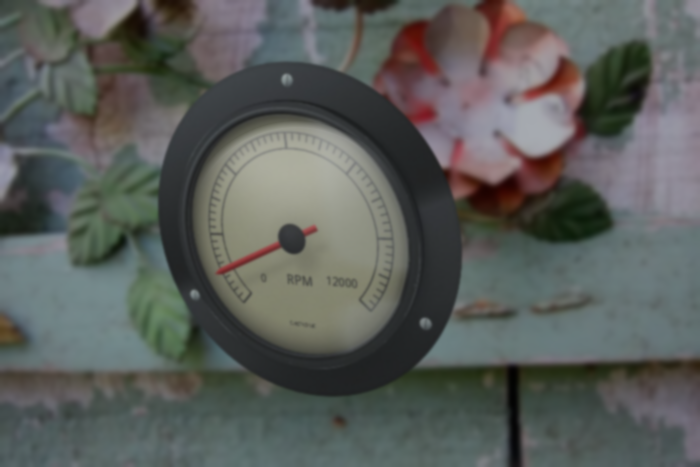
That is value=1000 unit=rpm
